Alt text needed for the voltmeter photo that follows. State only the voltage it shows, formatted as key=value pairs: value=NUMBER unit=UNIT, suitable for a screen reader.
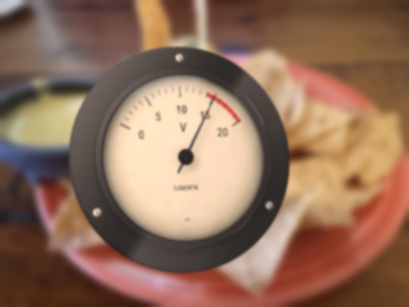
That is value=15 unit=V
